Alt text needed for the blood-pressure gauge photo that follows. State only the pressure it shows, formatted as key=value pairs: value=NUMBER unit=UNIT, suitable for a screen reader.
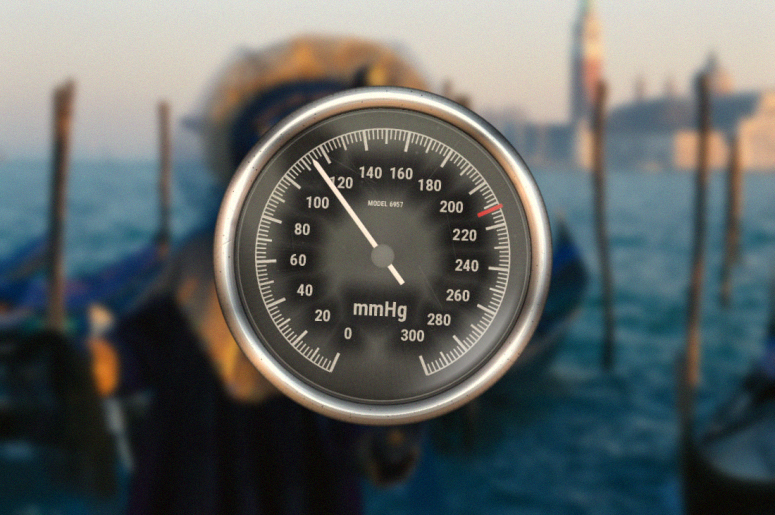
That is value=114 unit=mmHg
